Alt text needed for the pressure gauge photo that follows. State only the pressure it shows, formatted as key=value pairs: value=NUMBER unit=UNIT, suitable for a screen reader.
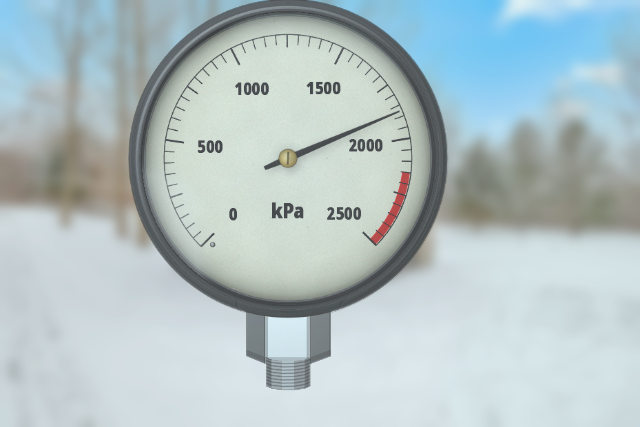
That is value=1875 unit=kPa
